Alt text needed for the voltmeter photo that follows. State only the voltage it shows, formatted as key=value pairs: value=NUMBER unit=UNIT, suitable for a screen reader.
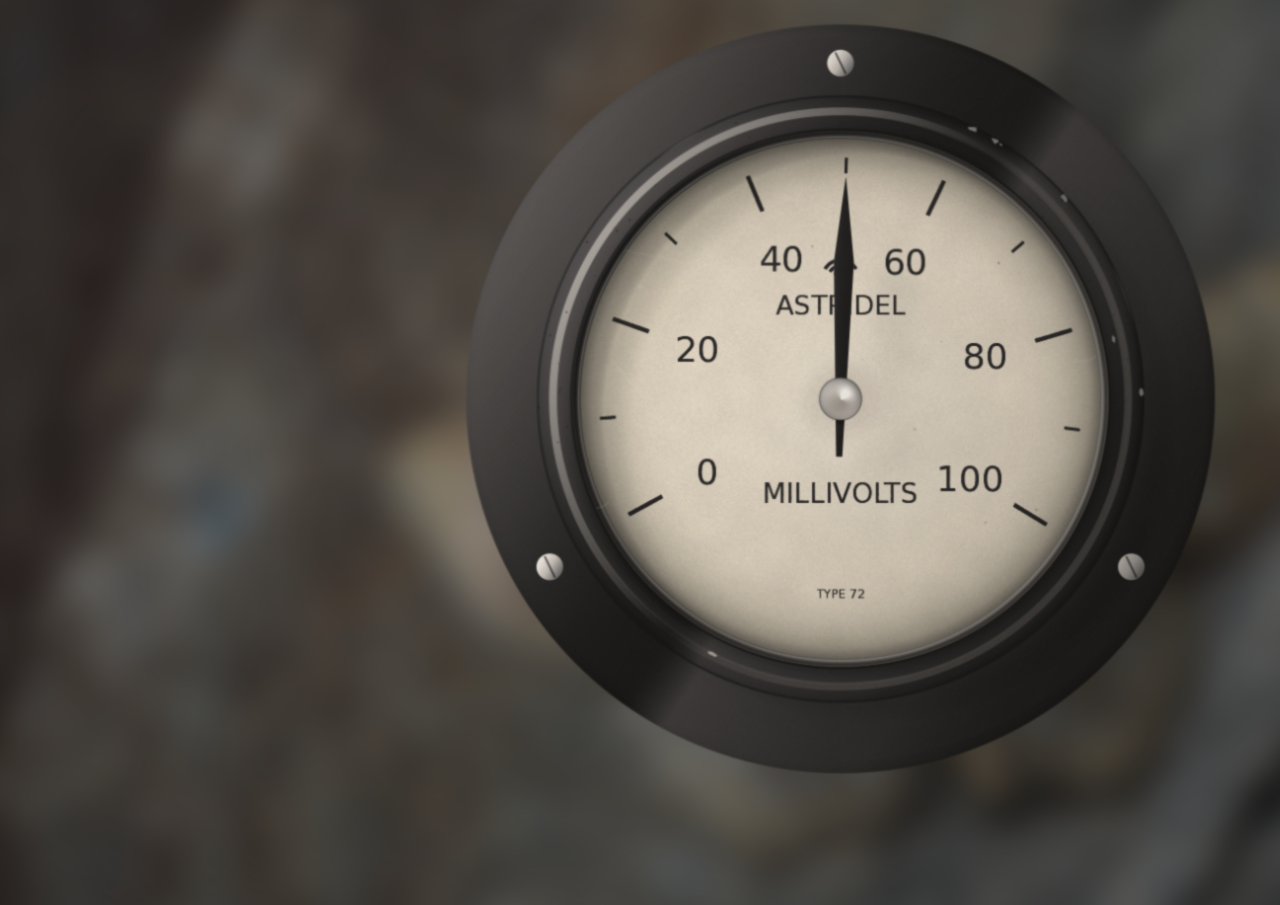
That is value=50 unit=mV
